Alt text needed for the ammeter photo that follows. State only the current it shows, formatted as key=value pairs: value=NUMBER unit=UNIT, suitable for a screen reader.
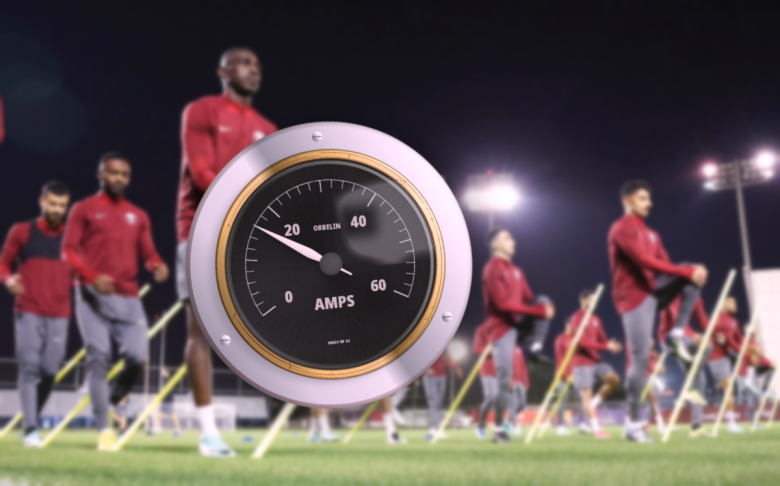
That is value=16 unit=A
